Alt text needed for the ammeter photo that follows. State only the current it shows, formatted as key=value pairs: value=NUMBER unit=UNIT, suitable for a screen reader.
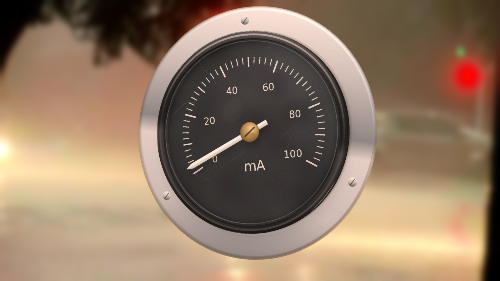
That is value=2 unit=mA
